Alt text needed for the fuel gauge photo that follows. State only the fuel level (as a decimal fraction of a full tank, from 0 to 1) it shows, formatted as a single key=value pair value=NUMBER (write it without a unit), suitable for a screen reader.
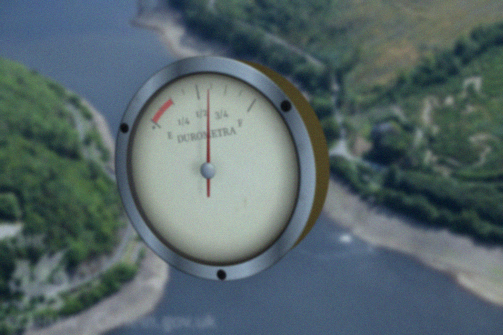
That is value=0.625
